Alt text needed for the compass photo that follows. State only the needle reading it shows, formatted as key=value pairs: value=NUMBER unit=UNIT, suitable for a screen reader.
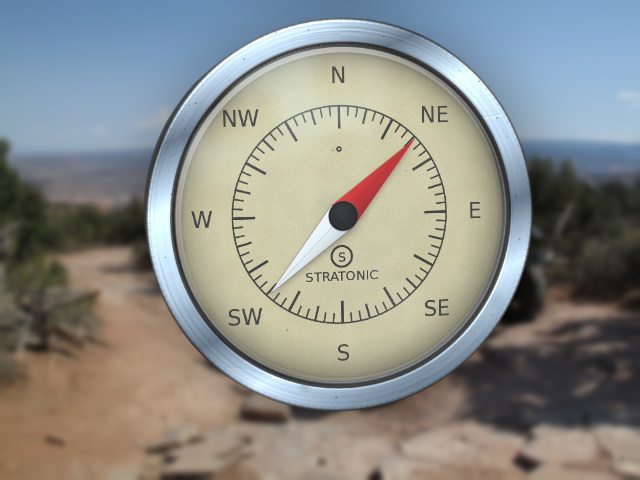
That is value=45 unit=°
